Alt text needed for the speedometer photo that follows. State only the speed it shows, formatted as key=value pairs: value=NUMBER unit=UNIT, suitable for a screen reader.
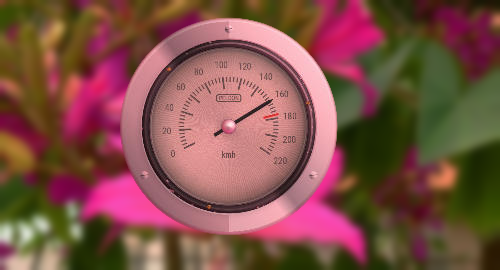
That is value=160 unit=km/h
